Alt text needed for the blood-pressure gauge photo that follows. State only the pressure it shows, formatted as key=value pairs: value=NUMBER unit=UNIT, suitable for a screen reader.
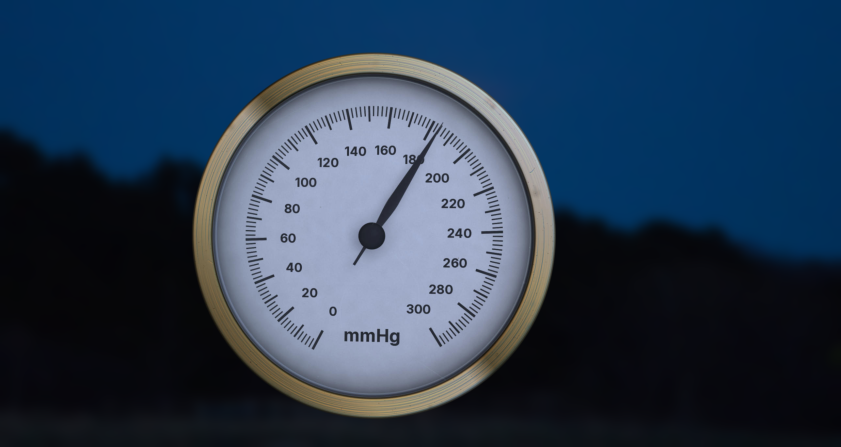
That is value=184 unit=mmHg
